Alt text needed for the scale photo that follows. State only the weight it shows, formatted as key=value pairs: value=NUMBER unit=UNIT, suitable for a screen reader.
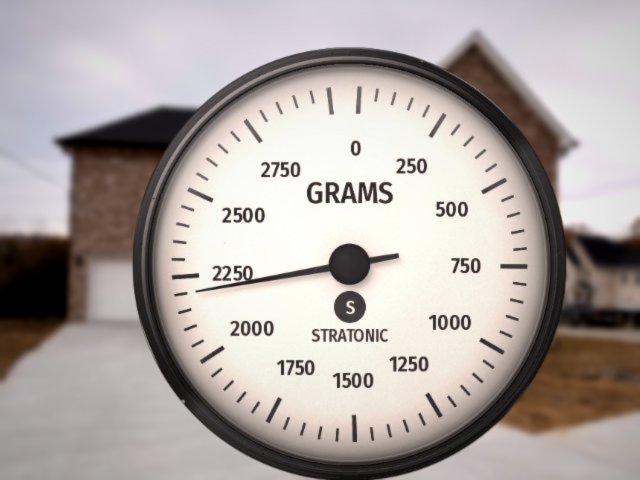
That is value=2200 unit=g
